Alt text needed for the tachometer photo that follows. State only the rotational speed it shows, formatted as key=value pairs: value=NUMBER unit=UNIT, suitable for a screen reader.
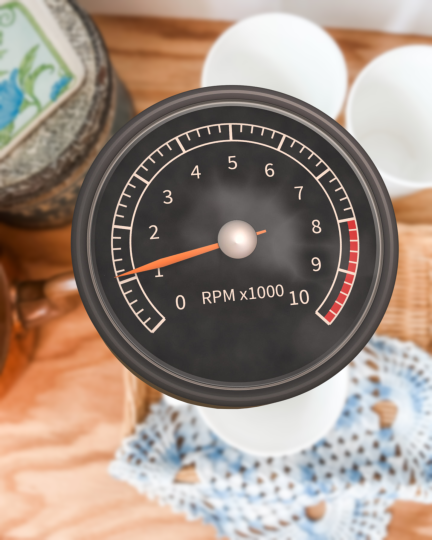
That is value=1100 unit=rpm
